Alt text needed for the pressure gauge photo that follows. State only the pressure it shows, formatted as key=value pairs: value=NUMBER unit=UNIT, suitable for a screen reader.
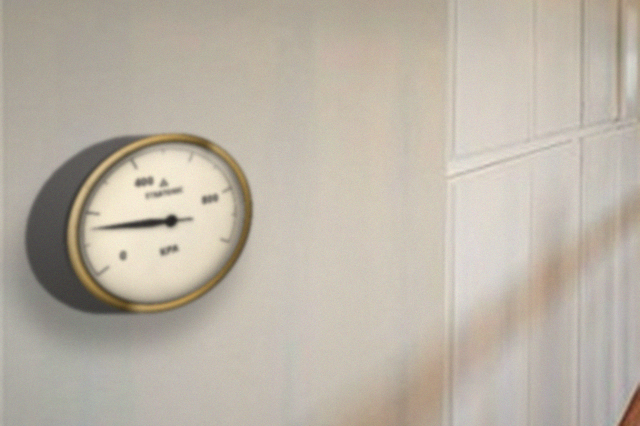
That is value=150 unit=kPa
